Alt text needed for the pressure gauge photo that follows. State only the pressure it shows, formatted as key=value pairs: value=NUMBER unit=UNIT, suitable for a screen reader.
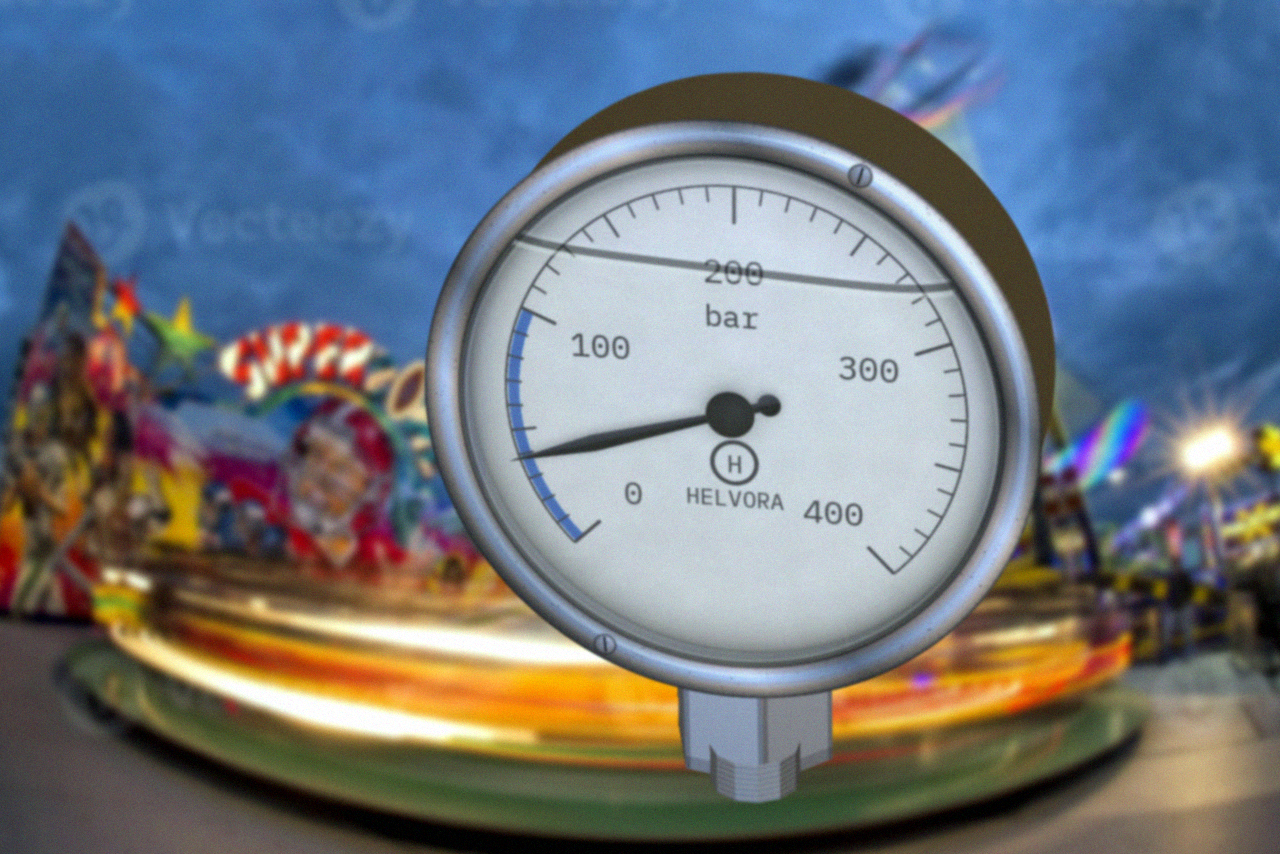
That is value=40 unit=bar
